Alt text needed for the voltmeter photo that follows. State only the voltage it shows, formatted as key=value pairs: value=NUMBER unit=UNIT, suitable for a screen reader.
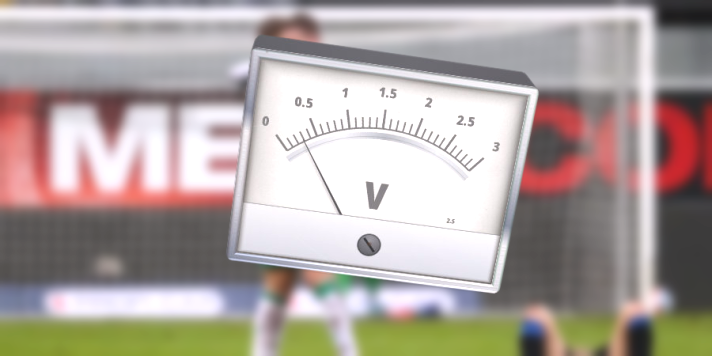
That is value=0.3 unit=V
